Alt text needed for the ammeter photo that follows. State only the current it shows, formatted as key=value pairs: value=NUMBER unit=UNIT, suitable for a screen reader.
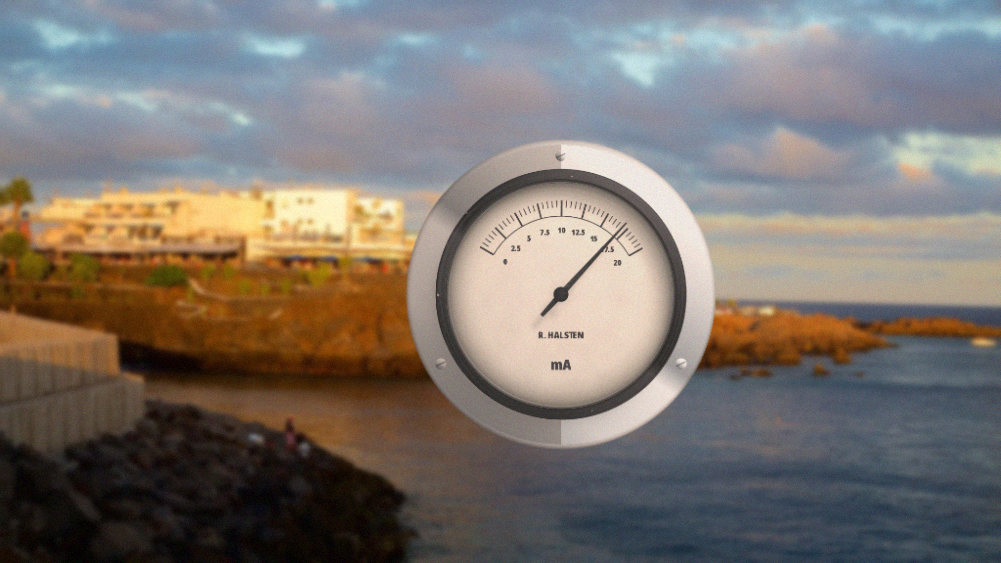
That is value=17 unit=mA
